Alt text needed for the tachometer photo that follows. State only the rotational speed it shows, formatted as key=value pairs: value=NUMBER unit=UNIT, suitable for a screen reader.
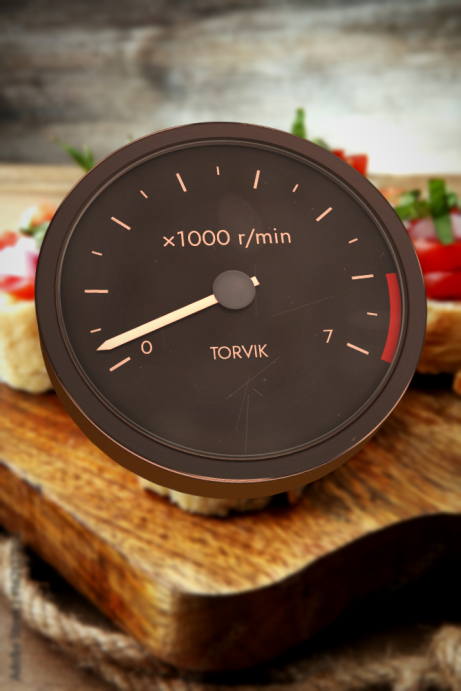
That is value=250 unit=rpm
